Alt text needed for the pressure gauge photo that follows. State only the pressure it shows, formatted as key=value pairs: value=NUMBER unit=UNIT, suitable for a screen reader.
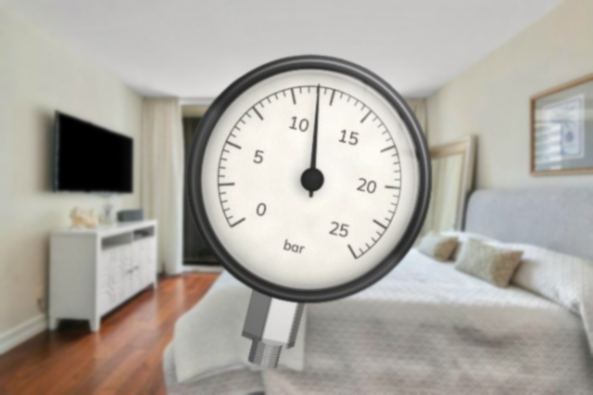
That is value=11.5 unit=bar
